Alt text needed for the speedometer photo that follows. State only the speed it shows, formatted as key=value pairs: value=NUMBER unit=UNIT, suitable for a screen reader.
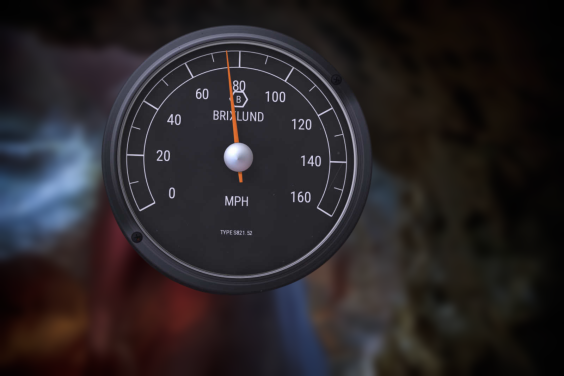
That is value=75 unit=mph
